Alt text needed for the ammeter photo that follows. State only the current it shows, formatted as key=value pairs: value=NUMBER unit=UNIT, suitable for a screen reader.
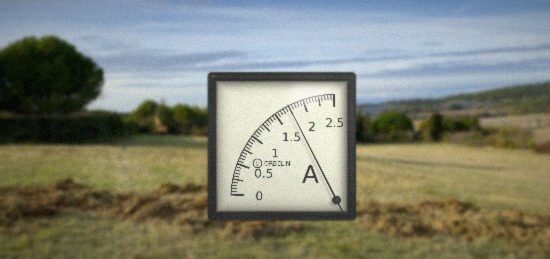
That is value=1.75 unit=A
